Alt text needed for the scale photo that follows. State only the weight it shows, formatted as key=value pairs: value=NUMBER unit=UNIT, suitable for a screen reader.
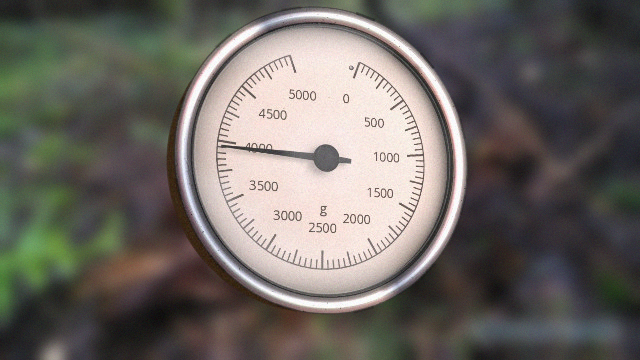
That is value=3950 unit=g
